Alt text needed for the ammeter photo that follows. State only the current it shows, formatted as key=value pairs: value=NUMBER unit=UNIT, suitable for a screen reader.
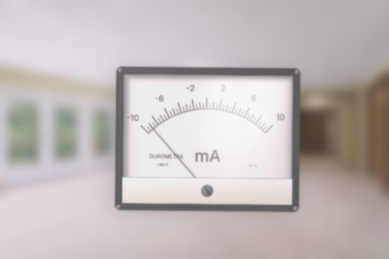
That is value=-9 unit=mA
